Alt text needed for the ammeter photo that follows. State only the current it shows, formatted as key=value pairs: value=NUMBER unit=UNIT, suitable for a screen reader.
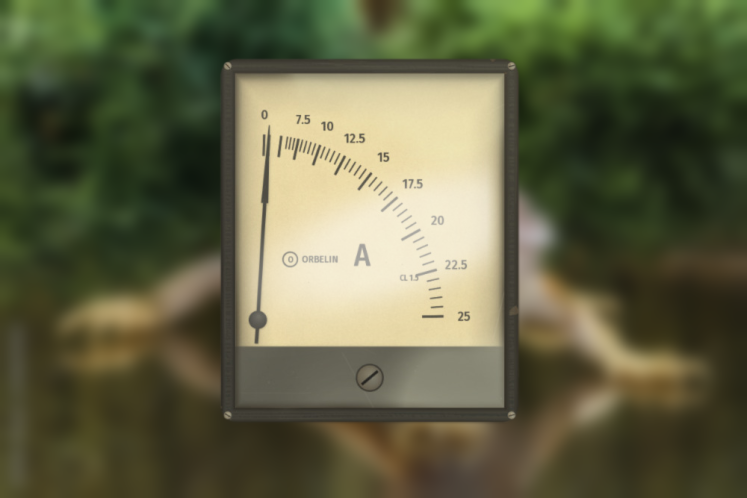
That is value=2.5 unit=A
